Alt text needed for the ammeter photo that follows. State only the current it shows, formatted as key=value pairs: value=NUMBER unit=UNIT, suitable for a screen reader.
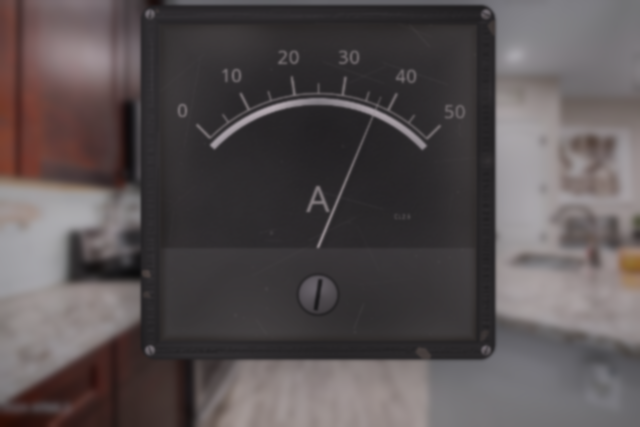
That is value=37.5 unit=A
